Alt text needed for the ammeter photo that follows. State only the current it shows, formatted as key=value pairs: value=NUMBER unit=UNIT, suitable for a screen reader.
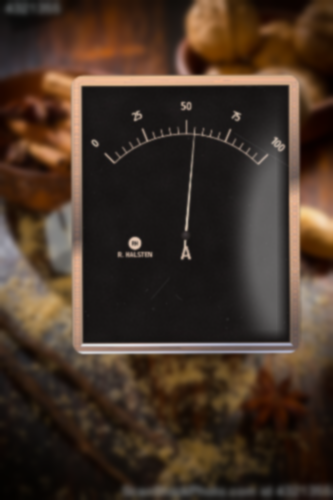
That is value=55 unit=A
